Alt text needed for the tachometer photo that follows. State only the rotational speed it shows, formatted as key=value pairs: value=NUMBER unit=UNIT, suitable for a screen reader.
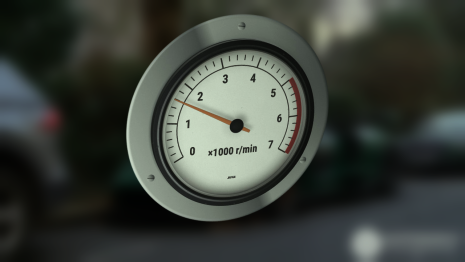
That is value=1600 unit=rpm
